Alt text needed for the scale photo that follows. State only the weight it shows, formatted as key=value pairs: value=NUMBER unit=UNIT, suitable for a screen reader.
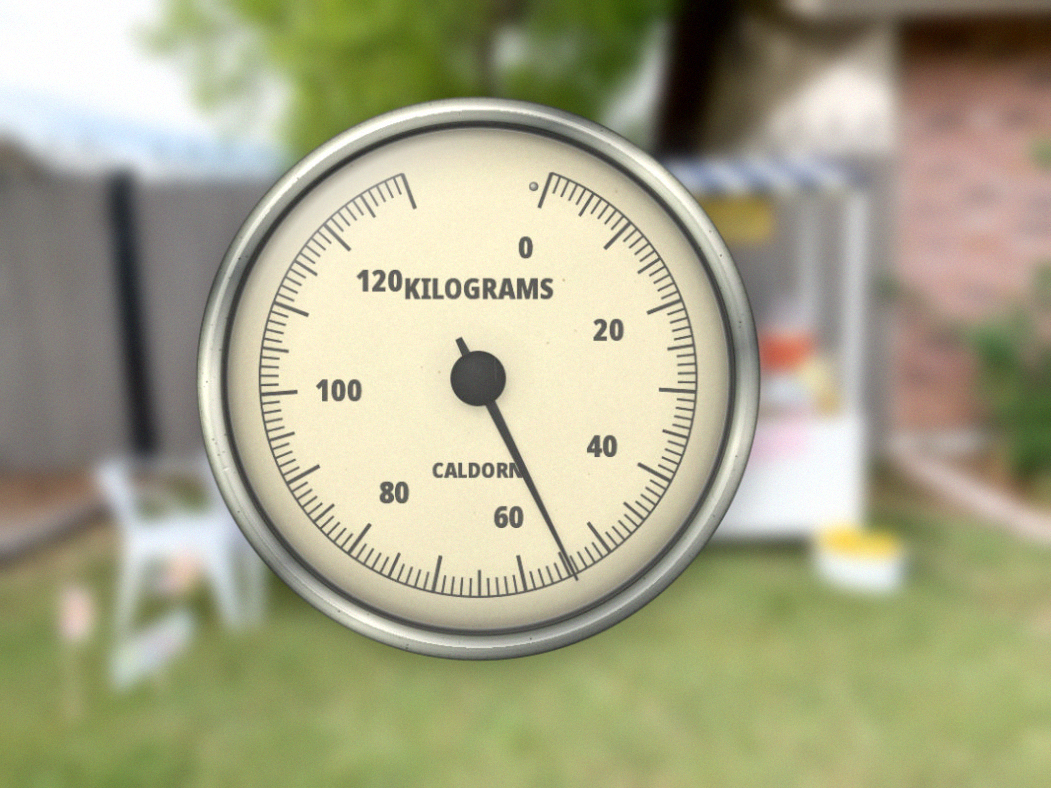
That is value=54.5 unit=kg
